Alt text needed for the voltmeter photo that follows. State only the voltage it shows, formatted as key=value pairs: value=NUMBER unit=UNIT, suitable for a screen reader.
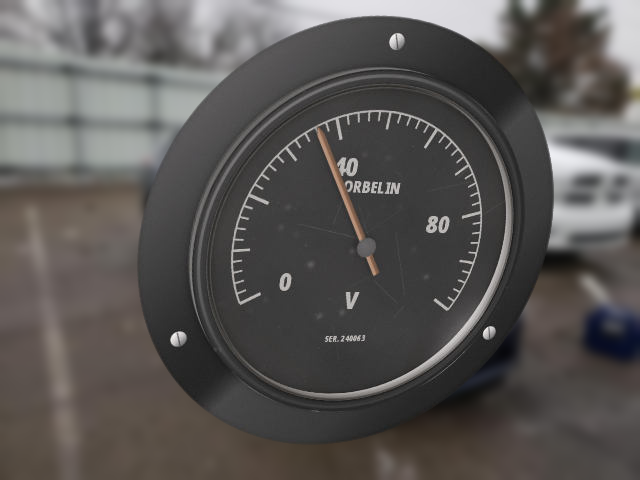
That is value=36 unit=V
